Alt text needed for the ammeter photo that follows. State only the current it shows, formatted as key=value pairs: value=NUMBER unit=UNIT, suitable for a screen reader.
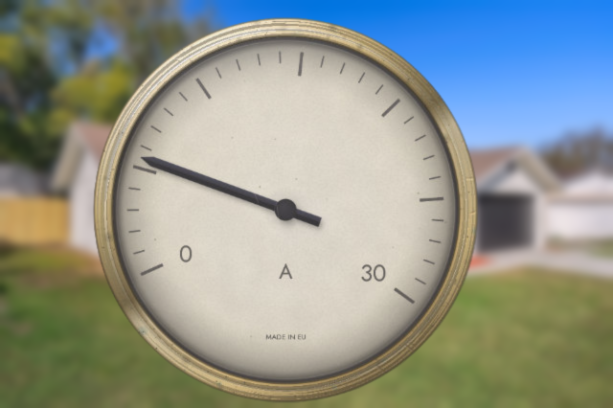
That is value=5.5 unit=A
